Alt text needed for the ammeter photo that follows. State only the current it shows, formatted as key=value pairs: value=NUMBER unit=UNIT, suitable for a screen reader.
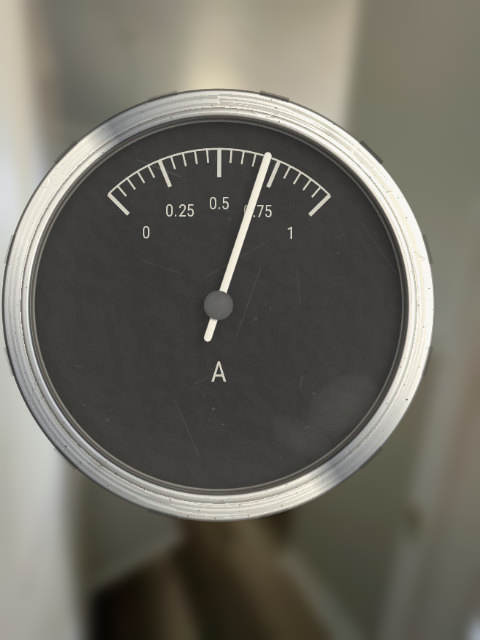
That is value=0.7 unit=A
